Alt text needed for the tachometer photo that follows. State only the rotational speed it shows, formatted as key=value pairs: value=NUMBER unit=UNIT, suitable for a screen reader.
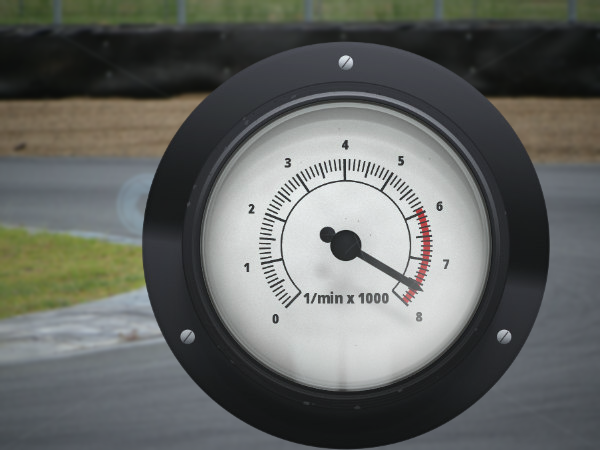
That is value=7600 unit=rpm
